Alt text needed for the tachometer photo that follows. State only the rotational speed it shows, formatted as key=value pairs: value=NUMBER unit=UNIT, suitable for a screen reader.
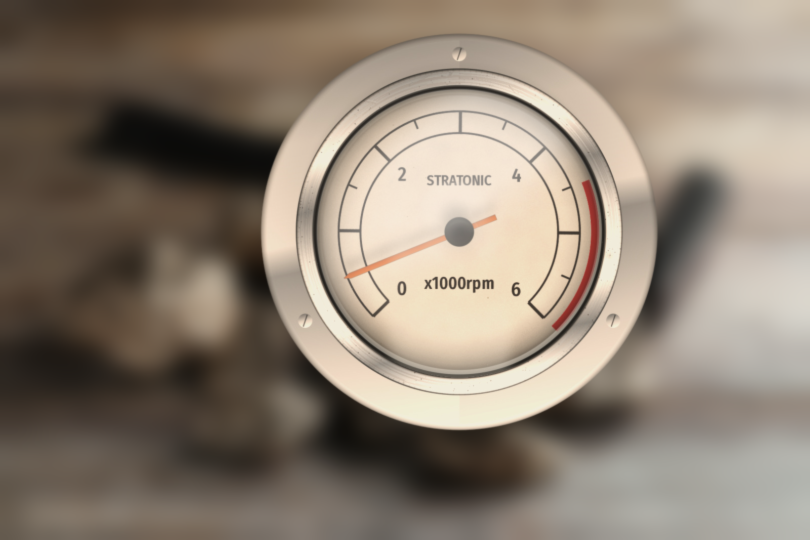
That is value=500 unit=rpm
